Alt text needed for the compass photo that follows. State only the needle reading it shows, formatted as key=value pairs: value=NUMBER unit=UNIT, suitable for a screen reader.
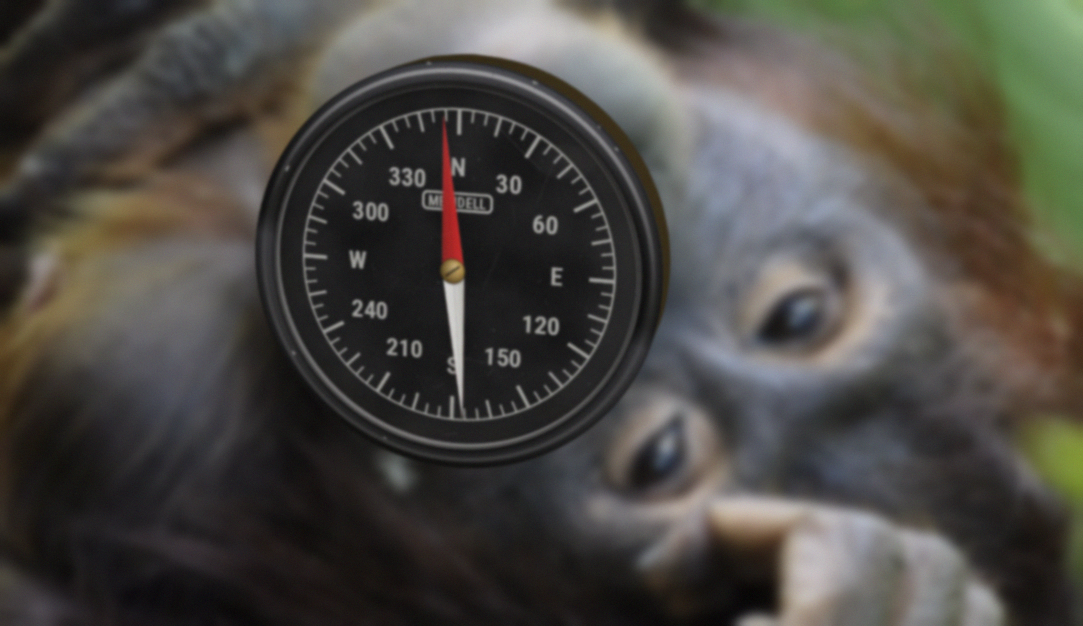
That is value=355 unit=°
